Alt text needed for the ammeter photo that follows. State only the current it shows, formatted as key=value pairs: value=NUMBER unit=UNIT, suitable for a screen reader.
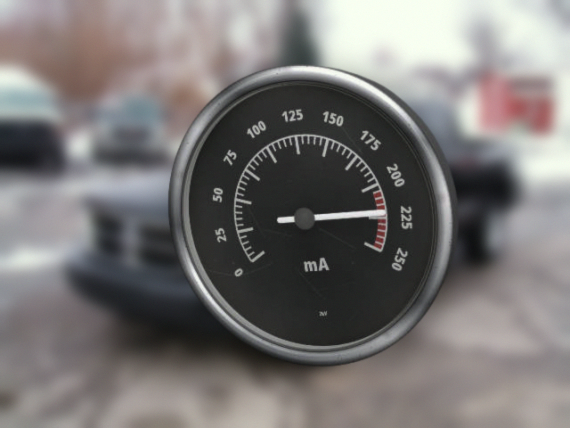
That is value=220 unit=mA
